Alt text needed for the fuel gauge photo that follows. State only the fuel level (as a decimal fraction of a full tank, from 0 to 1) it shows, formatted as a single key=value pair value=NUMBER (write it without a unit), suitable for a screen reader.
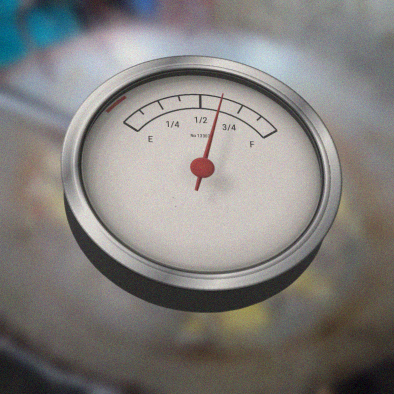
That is value=0.625
